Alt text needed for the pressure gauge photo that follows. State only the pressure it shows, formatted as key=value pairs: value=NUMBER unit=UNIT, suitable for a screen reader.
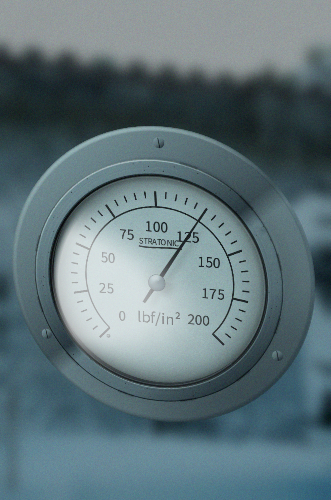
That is value=125 unit=psi
